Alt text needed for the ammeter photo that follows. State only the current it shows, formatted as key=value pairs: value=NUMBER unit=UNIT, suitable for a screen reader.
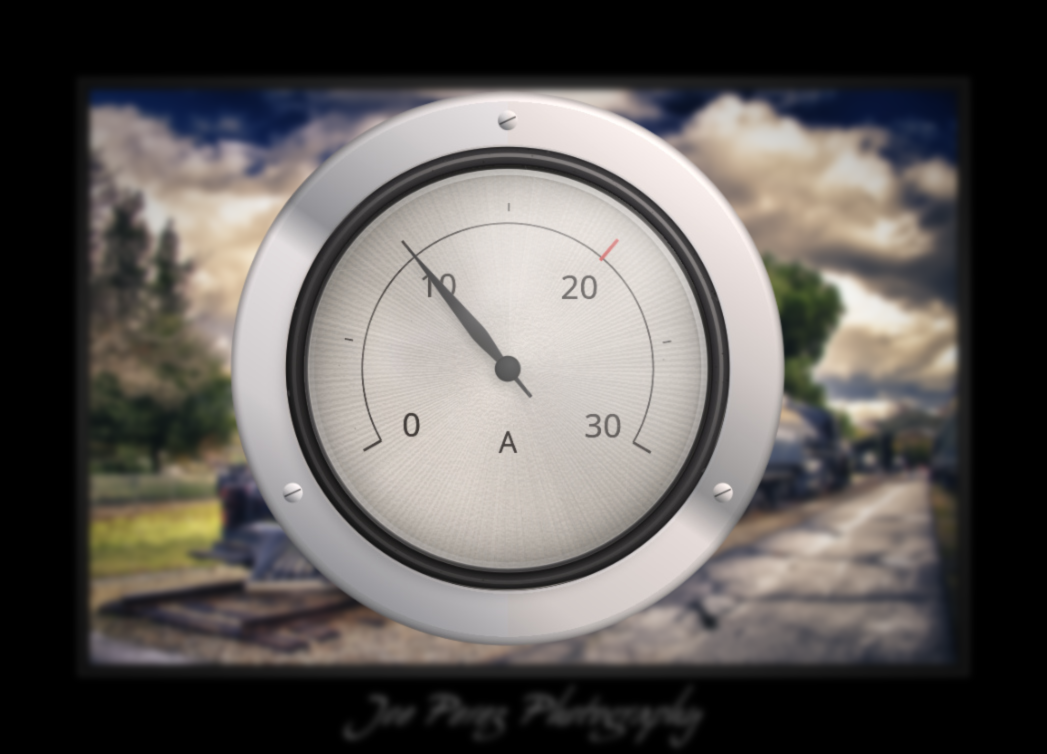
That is value=10 unit=A
